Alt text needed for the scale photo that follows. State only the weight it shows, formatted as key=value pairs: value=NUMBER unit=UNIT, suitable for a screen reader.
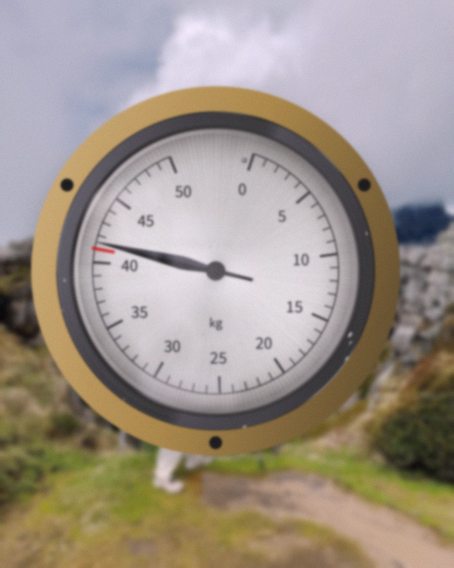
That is value=41.5 unit=kg
